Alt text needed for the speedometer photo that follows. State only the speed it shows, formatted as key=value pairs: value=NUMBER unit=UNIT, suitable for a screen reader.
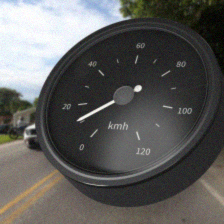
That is value=10 unit=km/h
